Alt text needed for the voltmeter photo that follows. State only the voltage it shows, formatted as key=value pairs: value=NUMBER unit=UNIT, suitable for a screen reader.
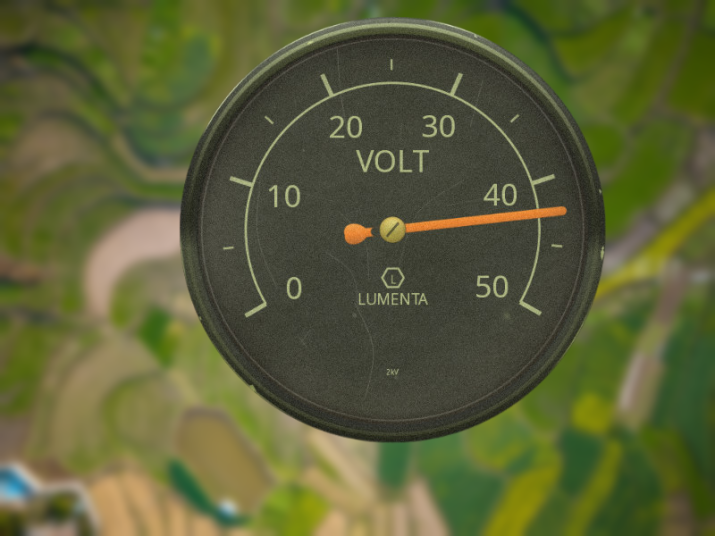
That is value=42.5 unit=V
